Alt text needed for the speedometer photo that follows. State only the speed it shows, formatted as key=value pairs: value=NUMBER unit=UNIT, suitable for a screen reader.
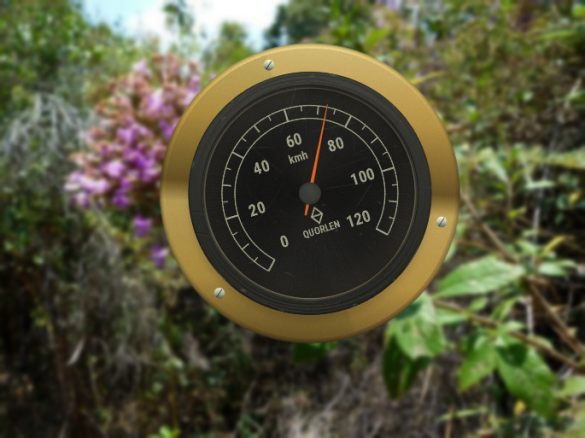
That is value=72.5 unit=km/h
